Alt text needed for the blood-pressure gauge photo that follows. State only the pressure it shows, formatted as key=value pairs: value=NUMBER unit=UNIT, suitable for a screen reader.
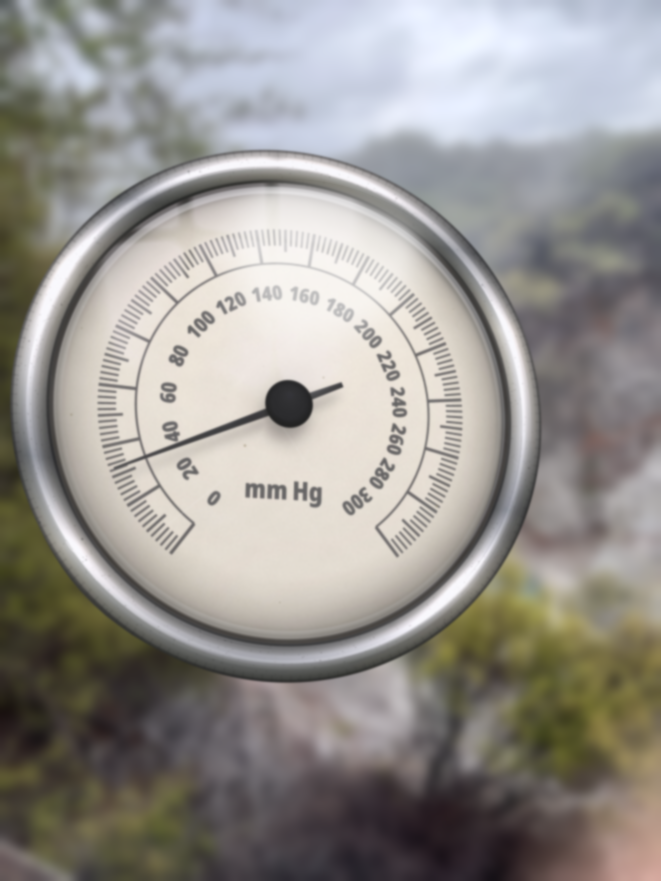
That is value=32 unit=mmHg
